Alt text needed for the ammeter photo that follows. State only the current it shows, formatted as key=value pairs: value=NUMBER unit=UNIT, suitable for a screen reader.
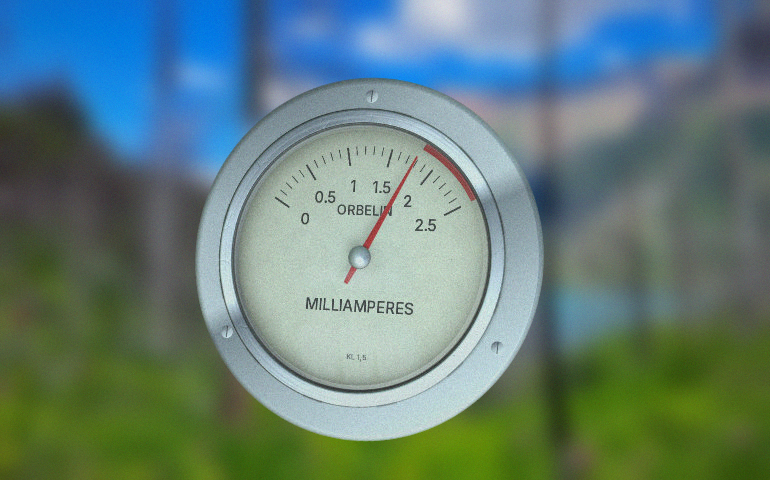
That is value=1.8 unit=mA
